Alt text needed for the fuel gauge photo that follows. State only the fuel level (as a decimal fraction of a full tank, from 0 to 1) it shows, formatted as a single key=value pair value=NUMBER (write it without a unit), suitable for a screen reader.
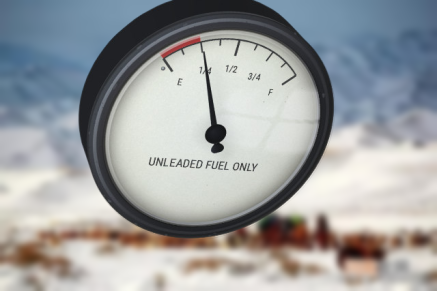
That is value=0.25
